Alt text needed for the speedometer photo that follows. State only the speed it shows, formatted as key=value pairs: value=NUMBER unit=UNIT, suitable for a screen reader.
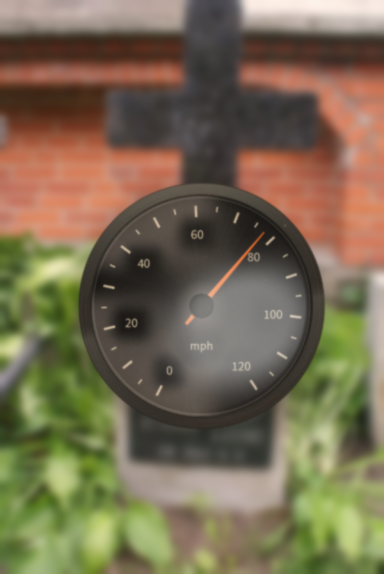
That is value=77.5 unit=mph
